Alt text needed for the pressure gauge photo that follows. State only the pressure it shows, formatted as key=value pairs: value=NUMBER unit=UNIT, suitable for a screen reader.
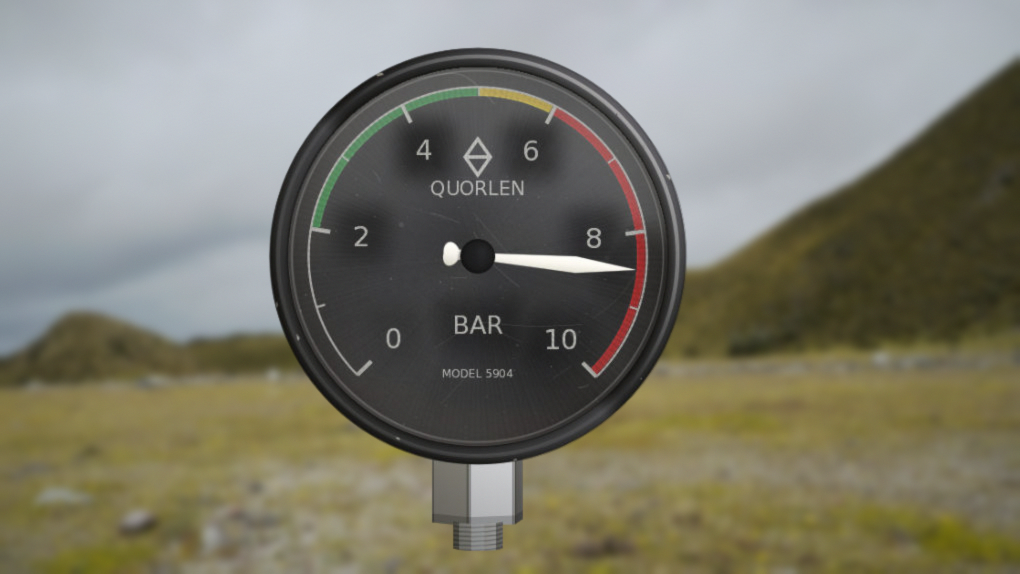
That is value=8.5 unit=bar
